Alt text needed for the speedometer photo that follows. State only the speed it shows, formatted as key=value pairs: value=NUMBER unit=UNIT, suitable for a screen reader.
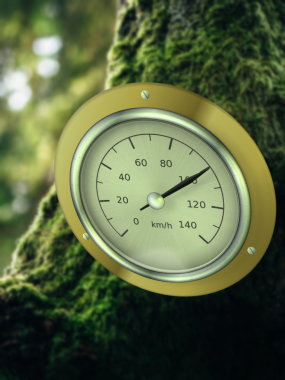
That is value=100 unit=km/h
